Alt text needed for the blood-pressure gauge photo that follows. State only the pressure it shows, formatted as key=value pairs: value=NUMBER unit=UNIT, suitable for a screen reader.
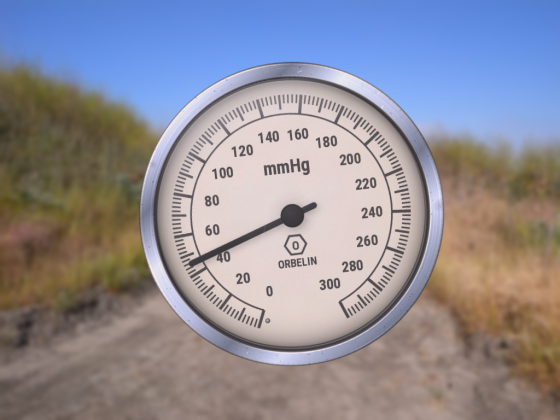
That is value=46 unit=mmHg
